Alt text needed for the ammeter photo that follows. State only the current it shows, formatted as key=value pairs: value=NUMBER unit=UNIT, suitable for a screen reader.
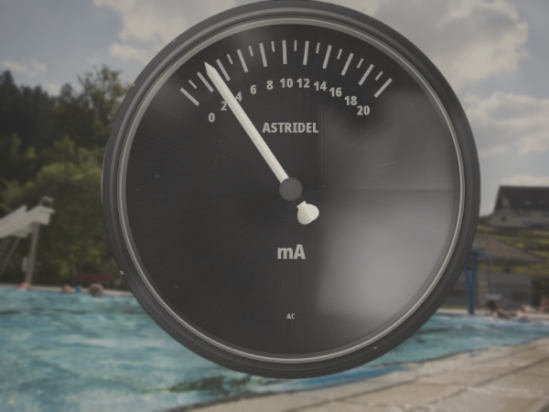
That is value=3 unit=mA
